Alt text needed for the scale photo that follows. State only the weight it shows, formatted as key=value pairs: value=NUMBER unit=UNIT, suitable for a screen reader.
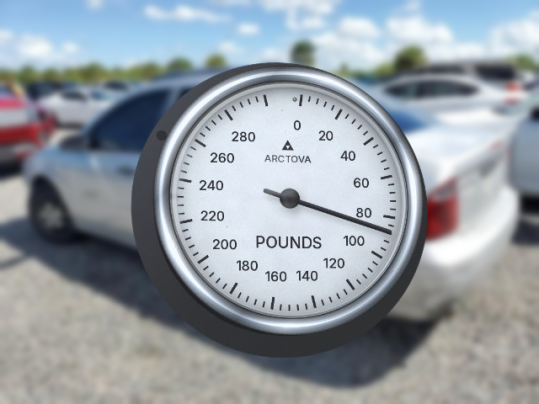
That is value=88 unit=lb
